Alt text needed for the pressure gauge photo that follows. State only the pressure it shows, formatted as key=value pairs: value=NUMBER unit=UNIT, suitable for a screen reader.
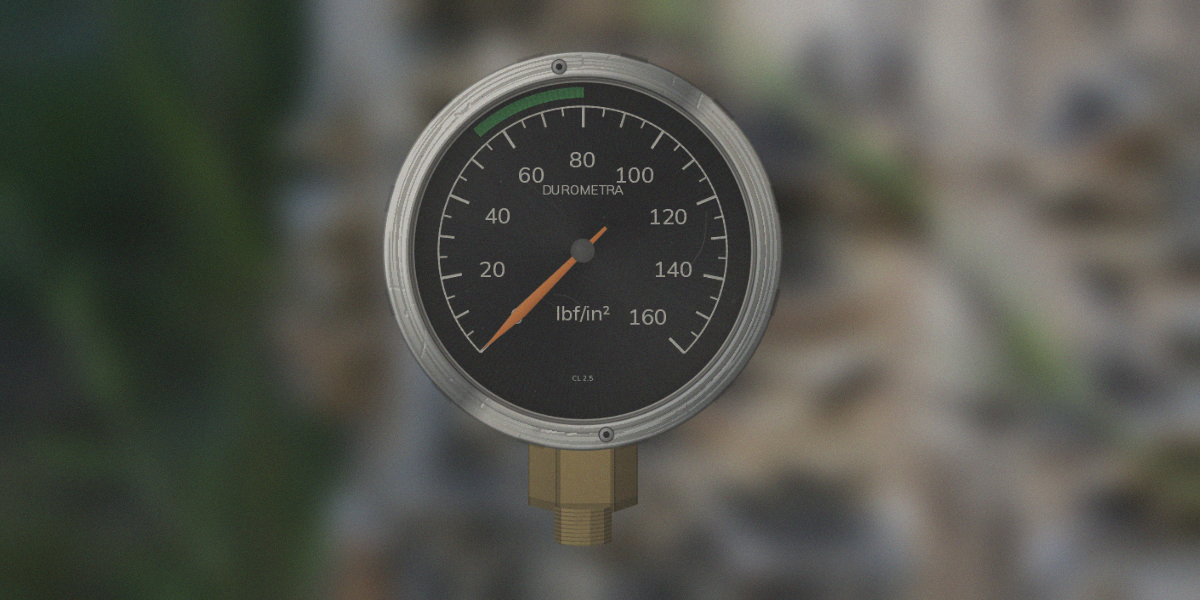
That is value=0 unit=psi
